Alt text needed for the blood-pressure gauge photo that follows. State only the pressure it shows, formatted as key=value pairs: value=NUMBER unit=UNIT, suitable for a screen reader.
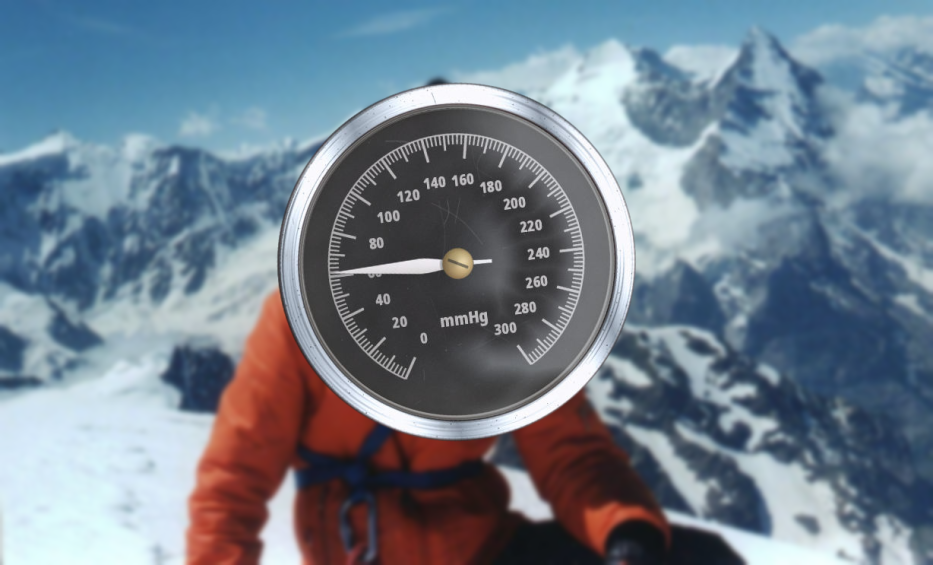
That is value=62 unit=mmHg
